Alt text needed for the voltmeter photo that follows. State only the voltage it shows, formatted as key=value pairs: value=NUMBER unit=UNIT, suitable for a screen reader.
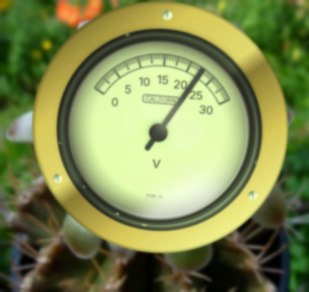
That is value=22.5 unit=V
